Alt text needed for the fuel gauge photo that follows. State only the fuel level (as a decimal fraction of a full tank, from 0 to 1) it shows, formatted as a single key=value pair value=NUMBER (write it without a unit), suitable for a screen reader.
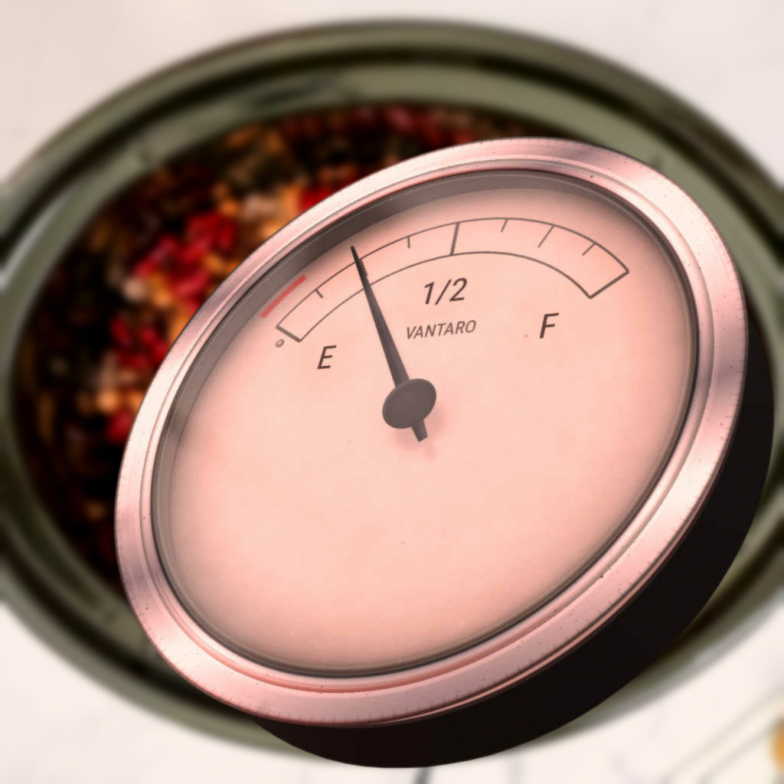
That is value=0.25
